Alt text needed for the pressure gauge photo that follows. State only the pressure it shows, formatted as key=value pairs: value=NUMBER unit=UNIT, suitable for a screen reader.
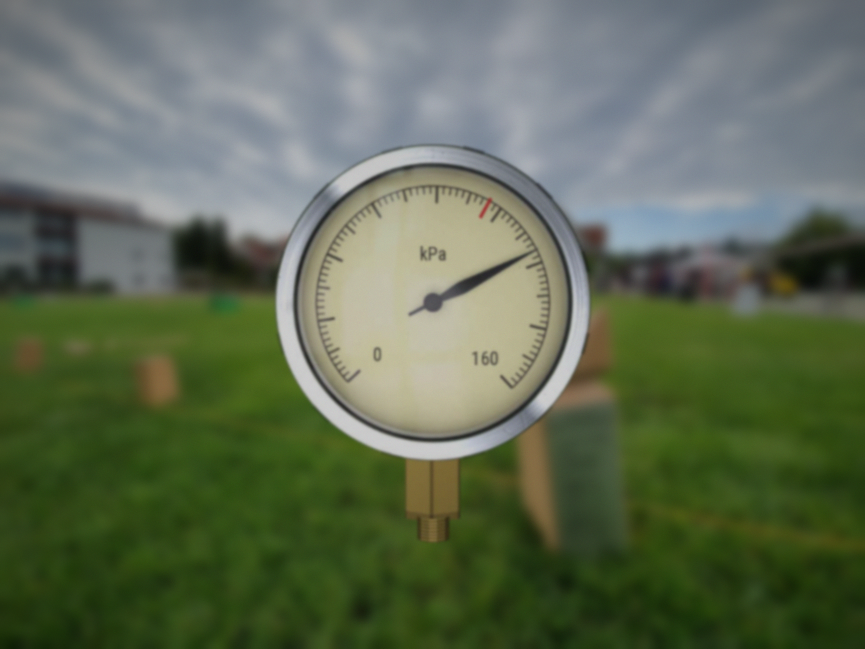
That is value=116 unit=kPa
